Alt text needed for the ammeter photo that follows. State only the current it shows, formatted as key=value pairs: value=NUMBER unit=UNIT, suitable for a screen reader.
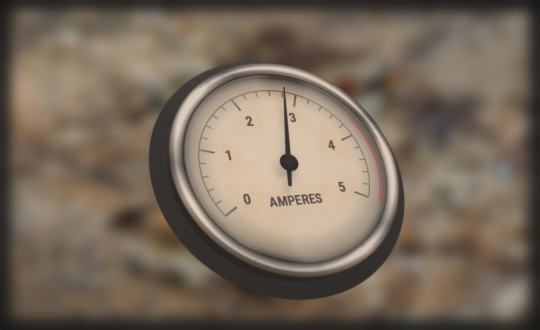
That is value=2.8 unit=A
